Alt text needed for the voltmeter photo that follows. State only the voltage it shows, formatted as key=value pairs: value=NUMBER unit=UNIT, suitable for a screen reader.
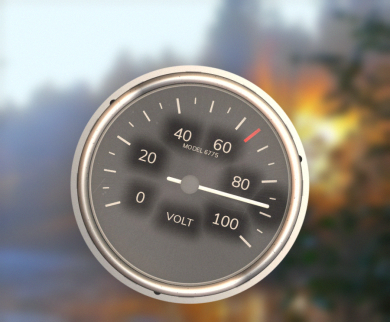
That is value=87.5 unit=V
